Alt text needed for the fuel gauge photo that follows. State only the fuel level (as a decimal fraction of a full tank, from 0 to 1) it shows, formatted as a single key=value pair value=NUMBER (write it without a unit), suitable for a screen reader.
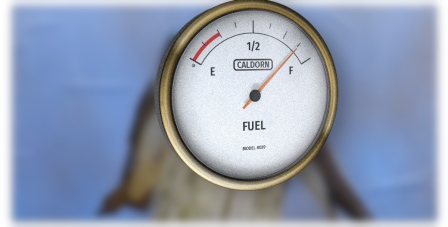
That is value=0.875
